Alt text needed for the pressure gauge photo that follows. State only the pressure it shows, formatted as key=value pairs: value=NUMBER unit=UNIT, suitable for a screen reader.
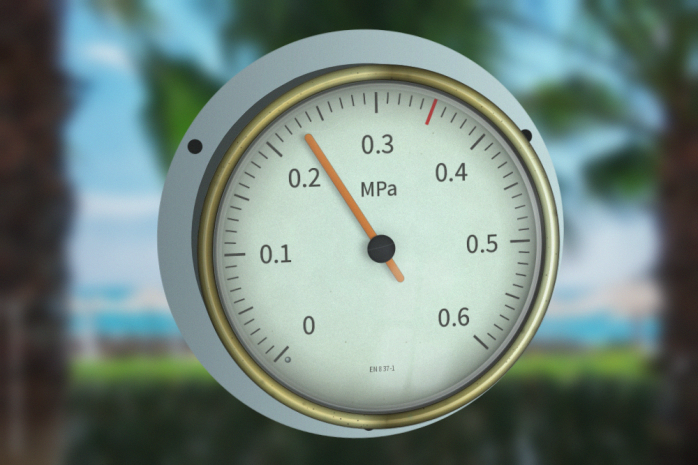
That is value=0.23 unit=MPa
